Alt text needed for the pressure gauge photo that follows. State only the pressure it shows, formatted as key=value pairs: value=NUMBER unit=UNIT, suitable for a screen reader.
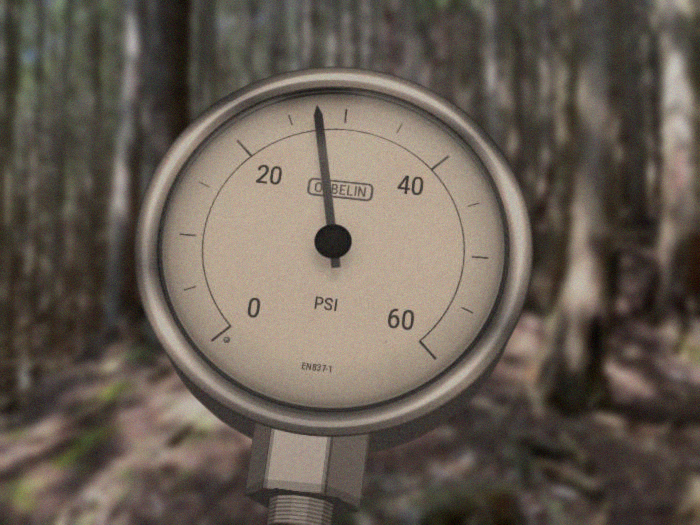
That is value=27.5 unit=psi
